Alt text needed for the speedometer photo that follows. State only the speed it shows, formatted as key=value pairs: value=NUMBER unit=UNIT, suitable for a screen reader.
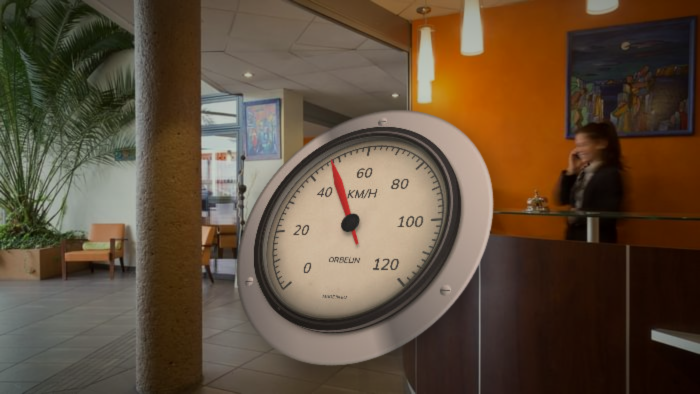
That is value=48 unit=km/h
